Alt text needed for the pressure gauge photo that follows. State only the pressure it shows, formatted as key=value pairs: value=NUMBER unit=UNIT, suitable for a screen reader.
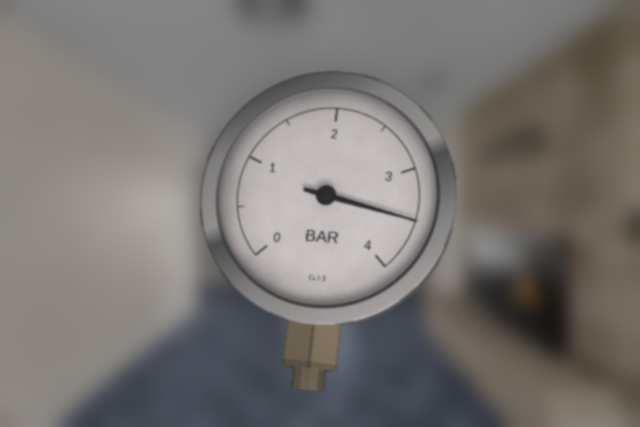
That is value=3.5 unit=bar
